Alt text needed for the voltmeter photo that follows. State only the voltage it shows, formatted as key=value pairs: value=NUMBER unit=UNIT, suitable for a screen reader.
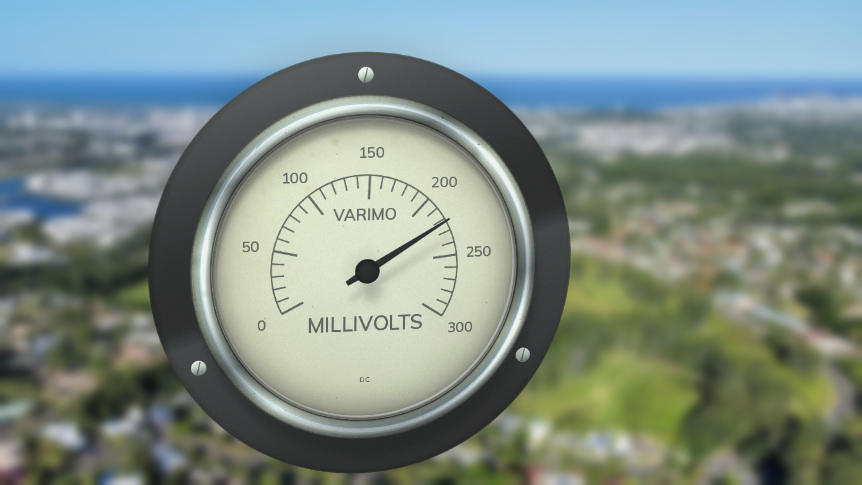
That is value=220 unit=mV
